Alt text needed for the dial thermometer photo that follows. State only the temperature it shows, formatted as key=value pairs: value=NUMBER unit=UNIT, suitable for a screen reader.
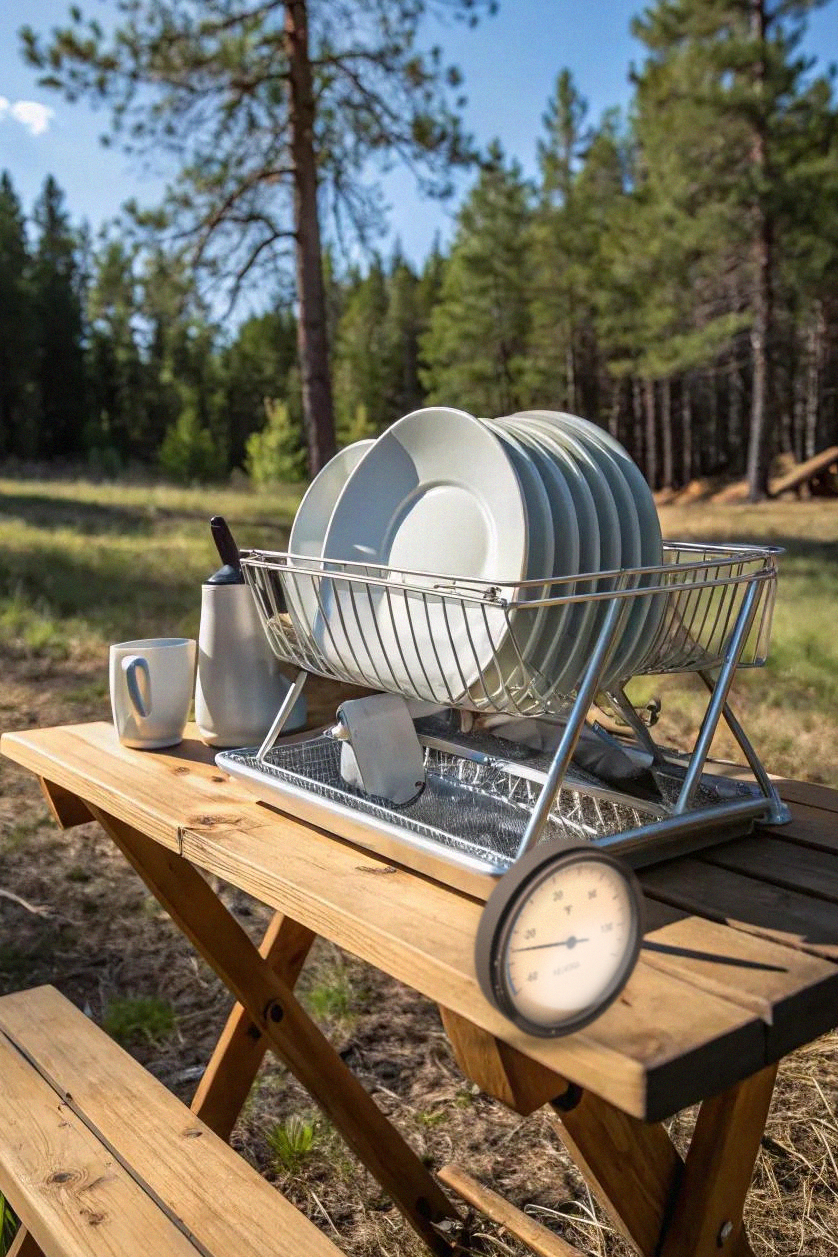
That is value=-30 unit=°F
